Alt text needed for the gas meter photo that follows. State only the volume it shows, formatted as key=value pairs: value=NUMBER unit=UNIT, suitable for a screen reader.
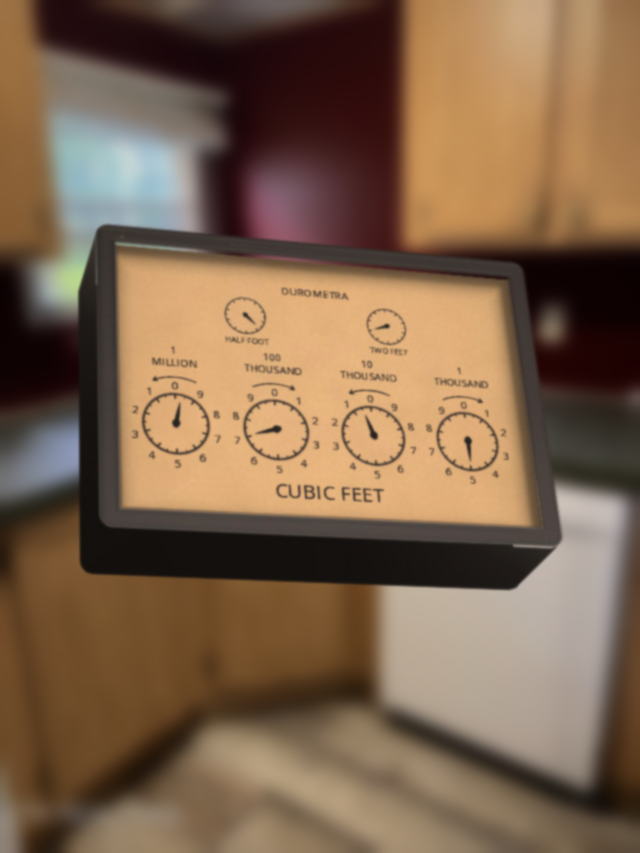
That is value=970500 unit=ft³
